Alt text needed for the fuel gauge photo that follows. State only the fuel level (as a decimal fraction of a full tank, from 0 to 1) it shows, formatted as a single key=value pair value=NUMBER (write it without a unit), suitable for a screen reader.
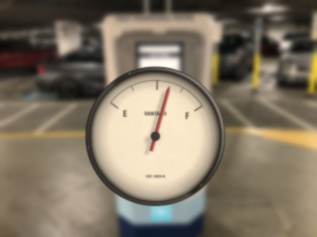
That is value=0.625
